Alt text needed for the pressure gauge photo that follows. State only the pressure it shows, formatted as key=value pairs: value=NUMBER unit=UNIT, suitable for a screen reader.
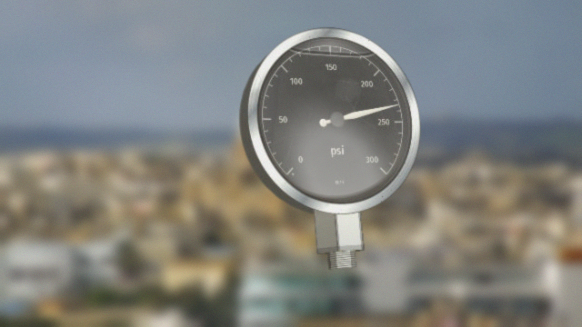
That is value=235 unit=psi
